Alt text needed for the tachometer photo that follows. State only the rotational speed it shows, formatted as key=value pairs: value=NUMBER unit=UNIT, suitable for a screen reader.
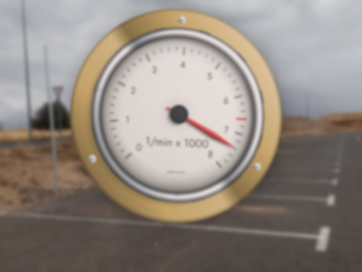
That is value=7400 unit=rpm
